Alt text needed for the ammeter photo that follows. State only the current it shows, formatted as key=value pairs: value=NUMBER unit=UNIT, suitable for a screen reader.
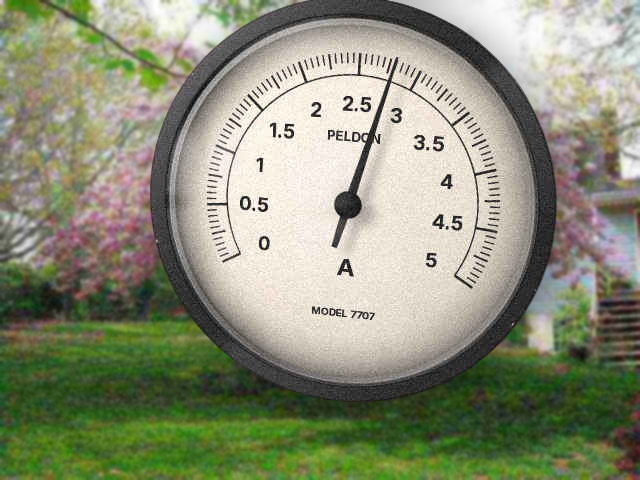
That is value=2.8 unit=A
